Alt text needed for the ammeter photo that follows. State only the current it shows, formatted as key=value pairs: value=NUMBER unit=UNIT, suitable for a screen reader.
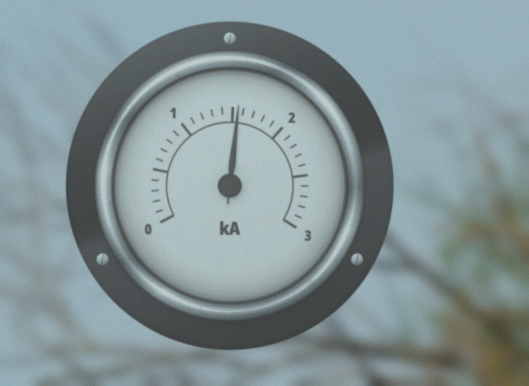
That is value=1.55 unit=kA
